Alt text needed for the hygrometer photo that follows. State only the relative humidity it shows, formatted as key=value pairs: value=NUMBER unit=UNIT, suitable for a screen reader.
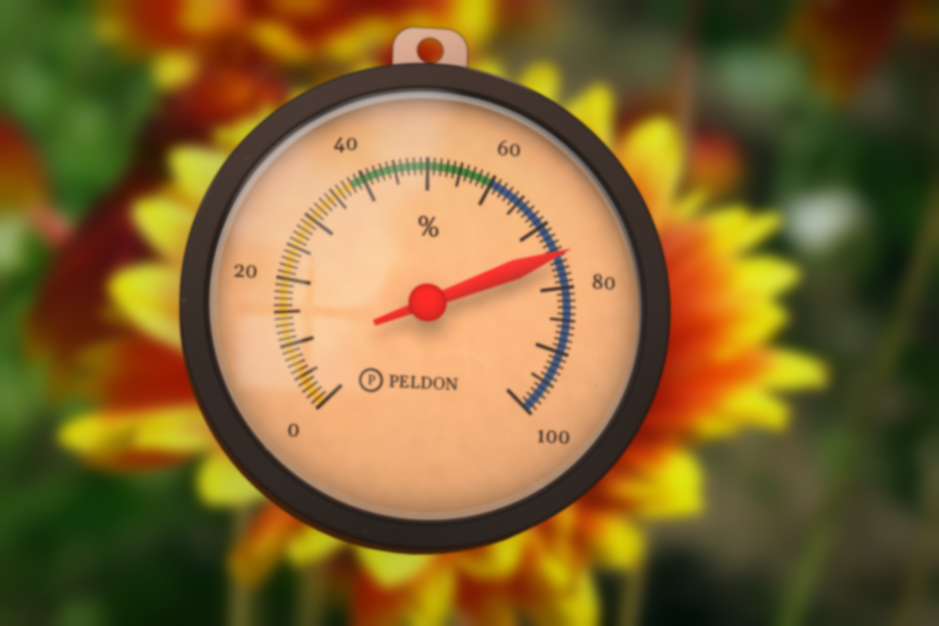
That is value=75 unit=%
